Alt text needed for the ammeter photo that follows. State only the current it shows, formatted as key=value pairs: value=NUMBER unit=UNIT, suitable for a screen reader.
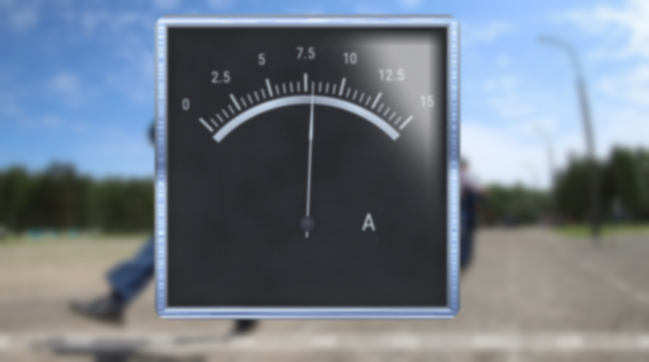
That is value=8 unit=A
